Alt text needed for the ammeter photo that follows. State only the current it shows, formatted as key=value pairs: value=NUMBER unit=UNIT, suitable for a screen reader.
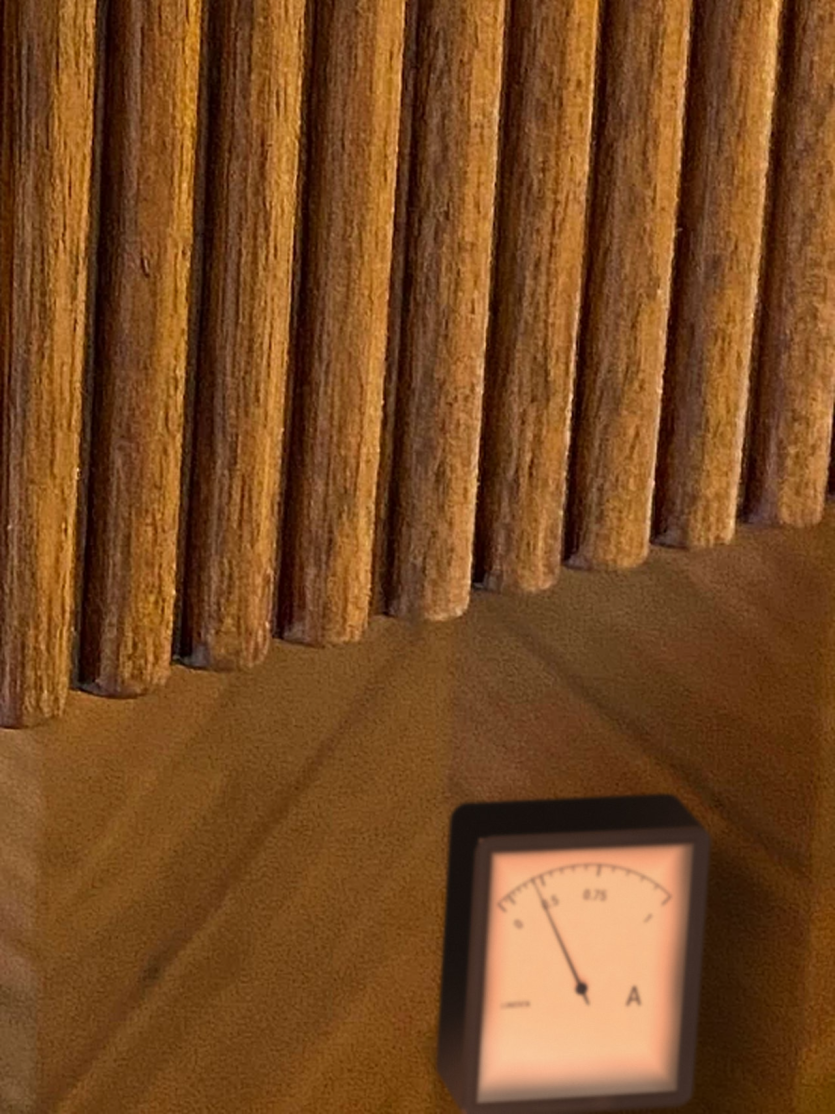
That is value=0.45 unit=A
